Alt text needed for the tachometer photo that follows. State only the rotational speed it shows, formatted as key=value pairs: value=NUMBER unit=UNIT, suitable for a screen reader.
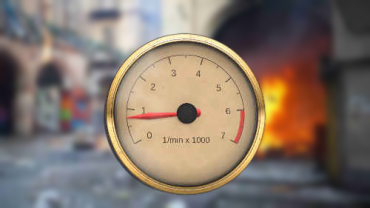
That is value=750 unit=rpm
